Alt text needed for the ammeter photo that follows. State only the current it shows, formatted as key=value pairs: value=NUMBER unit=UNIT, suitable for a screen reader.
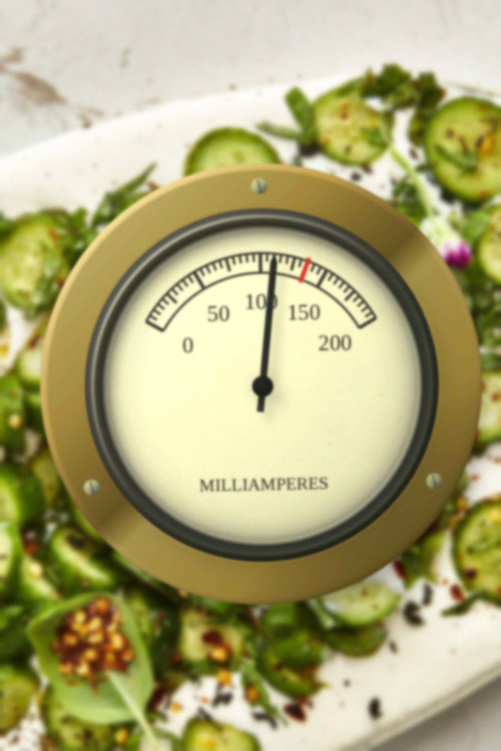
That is value=110 unit=mA
